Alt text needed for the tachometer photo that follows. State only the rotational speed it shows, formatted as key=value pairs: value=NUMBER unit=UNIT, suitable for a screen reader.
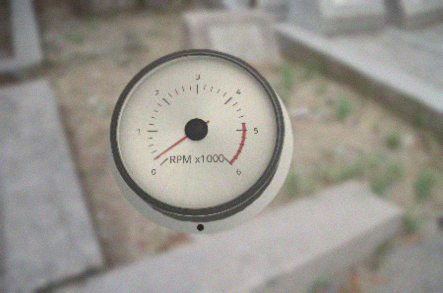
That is value=200 unit=rpm
